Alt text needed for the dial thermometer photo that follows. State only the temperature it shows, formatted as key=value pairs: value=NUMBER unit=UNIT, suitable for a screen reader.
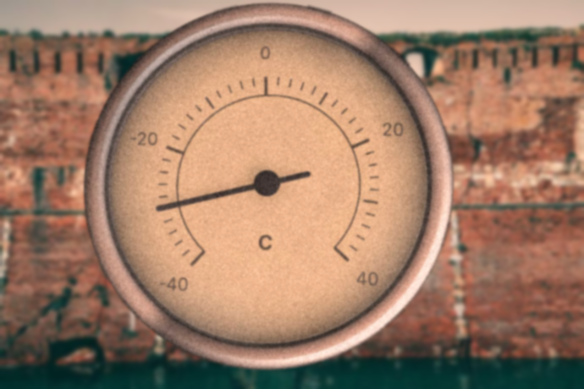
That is value=-30 unit=°C
